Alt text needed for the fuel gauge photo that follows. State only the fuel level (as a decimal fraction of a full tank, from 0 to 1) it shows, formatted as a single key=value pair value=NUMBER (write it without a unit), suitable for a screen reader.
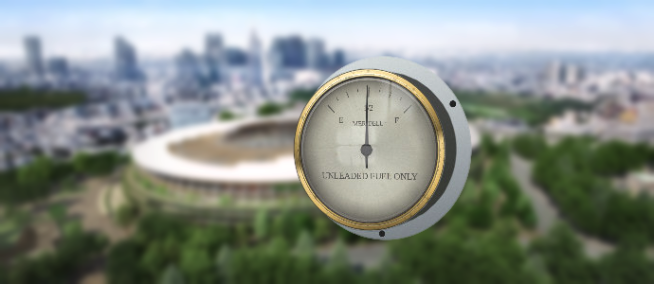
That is value=0.5
